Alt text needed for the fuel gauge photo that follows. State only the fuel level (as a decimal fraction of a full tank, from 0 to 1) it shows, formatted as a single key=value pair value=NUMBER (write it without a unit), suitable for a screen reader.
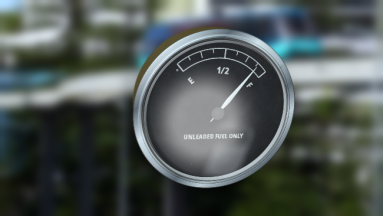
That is value=0.875
